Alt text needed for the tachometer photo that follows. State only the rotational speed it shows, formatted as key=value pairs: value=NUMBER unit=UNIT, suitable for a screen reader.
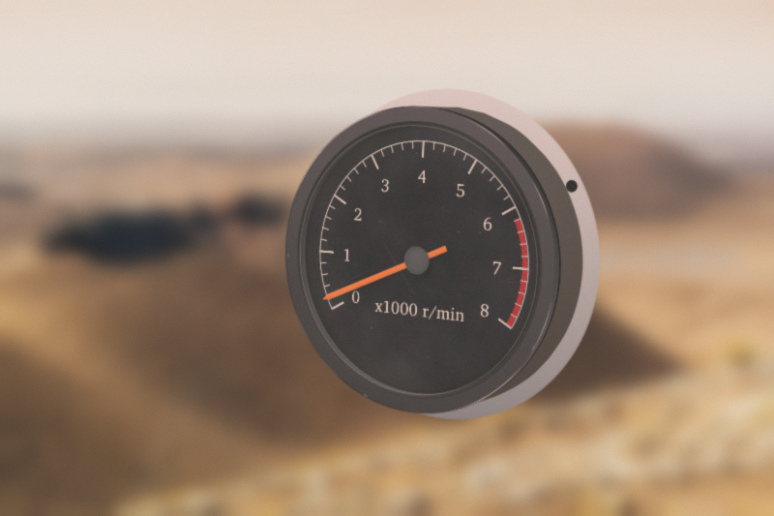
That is value=200 unit=rpm
